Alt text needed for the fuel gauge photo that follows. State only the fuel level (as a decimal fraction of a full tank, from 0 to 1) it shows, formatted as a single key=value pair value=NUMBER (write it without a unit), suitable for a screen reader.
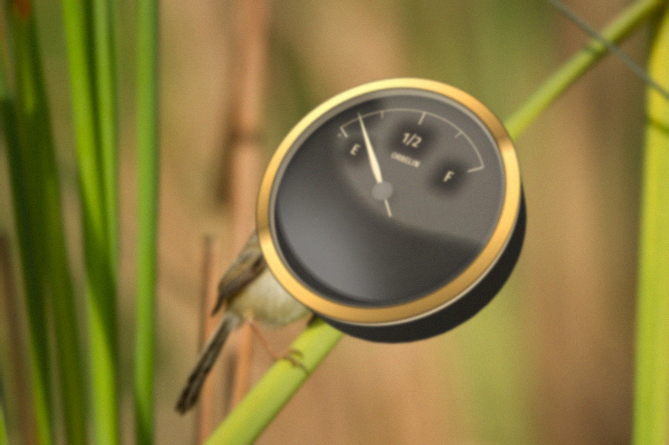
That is value=0.125
